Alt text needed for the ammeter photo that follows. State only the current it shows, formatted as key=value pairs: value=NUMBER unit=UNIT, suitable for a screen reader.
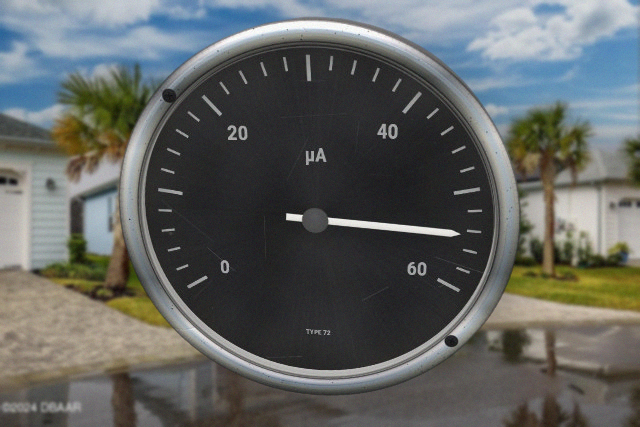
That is value=54 unit=µA
